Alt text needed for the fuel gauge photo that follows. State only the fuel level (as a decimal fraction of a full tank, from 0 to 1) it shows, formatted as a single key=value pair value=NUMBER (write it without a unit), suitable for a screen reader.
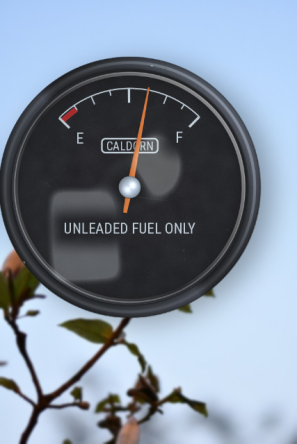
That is value=0.625
